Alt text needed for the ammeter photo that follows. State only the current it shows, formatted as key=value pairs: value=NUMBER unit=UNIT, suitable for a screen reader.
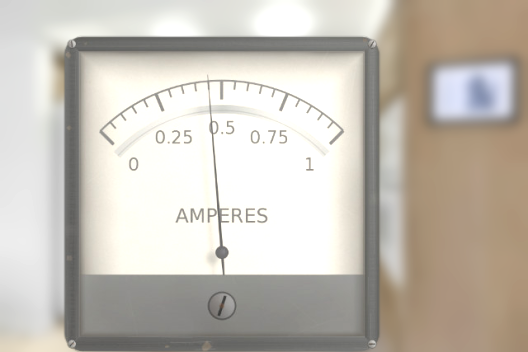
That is value=0.45 unit=A
